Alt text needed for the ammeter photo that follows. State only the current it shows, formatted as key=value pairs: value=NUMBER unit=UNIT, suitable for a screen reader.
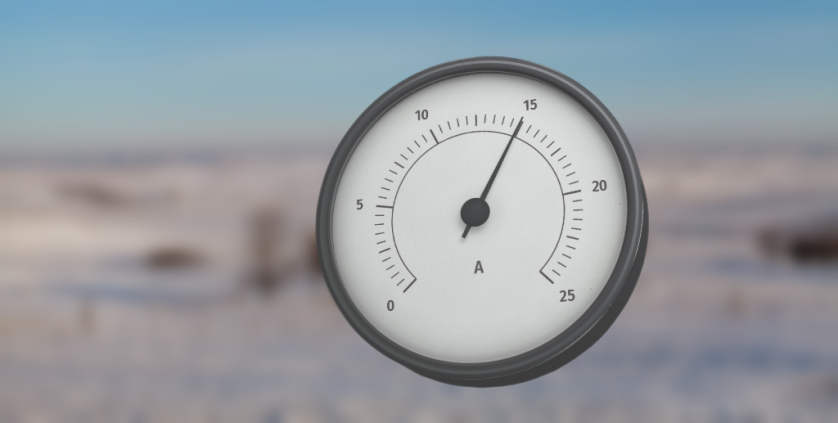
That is value=15 unit=A
